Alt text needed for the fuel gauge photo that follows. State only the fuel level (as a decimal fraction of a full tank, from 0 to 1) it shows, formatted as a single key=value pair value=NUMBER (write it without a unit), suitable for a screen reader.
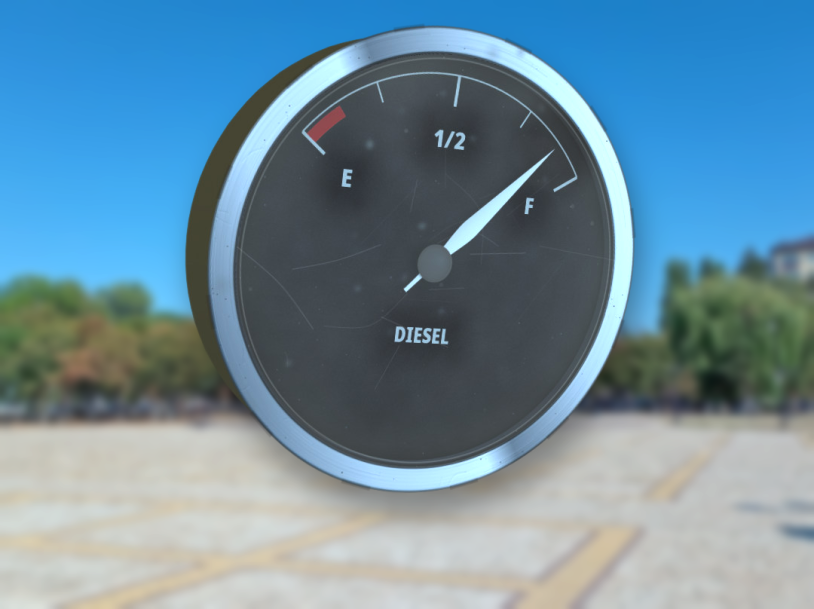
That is value=0.875
